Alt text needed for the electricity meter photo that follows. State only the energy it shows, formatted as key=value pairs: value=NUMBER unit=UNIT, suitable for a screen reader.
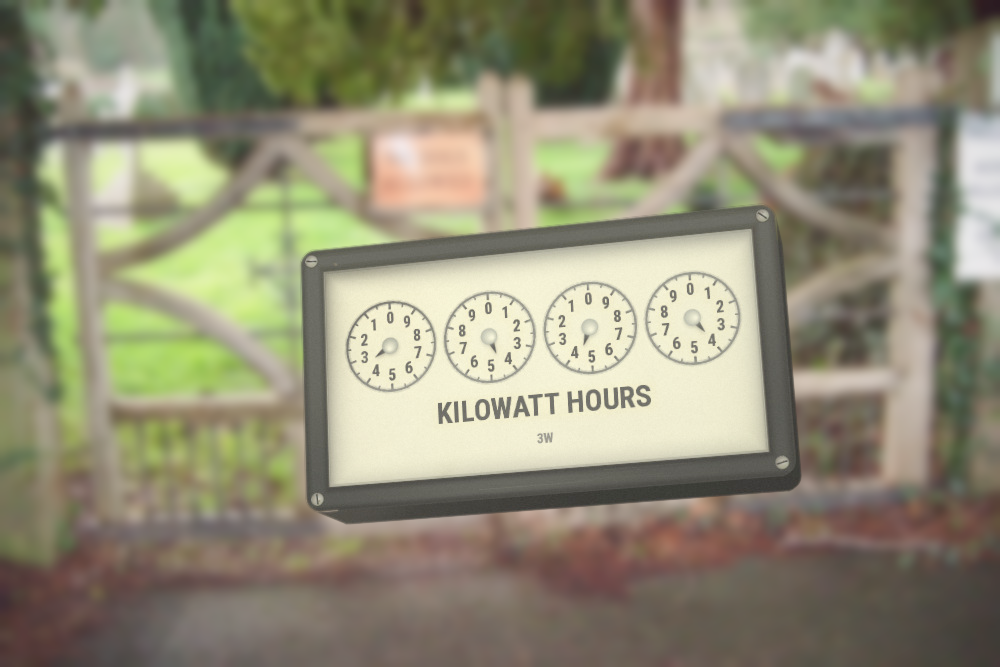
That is value=3444 unit=kWh
